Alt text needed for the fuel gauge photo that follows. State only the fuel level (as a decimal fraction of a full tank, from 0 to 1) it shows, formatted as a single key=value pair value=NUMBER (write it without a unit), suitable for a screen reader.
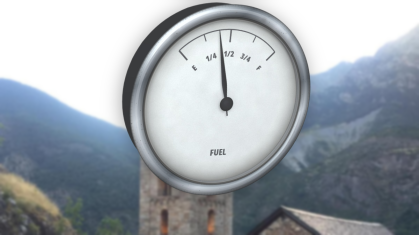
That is value=0.375
